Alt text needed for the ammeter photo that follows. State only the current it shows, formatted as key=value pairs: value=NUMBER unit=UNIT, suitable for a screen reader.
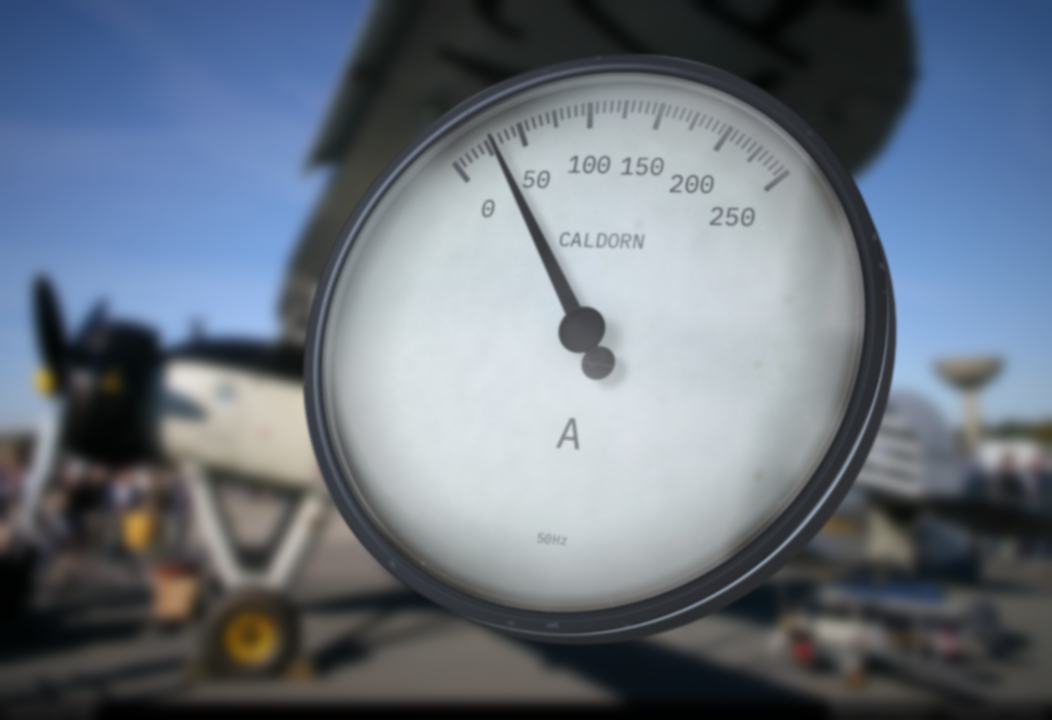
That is value=30 unit=A
